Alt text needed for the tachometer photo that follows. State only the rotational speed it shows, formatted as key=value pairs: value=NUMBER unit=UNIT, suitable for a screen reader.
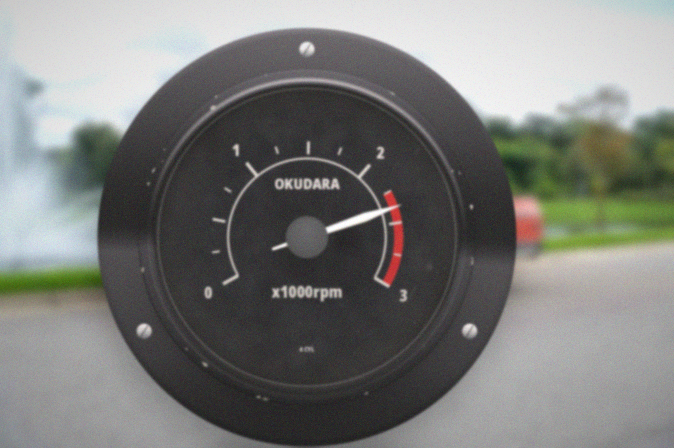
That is value=2375 unit=rpm
